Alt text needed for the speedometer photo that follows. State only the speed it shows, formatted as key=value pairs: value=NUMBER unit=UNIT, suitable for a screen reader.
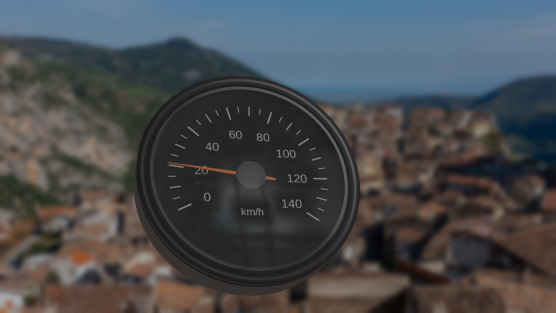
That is value=20 unit=km/h
